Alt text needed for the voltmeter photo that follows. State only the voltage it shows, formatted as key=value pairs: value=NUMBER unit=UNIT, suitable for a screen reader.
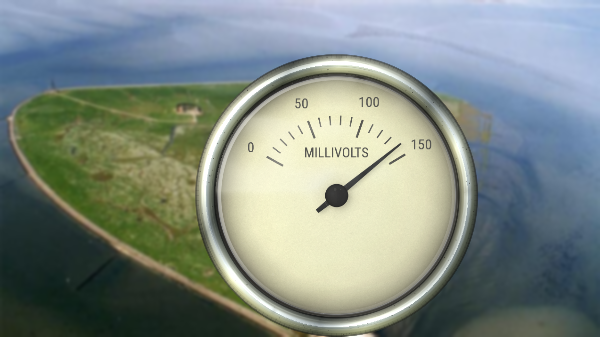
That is value=140 unit=mV
